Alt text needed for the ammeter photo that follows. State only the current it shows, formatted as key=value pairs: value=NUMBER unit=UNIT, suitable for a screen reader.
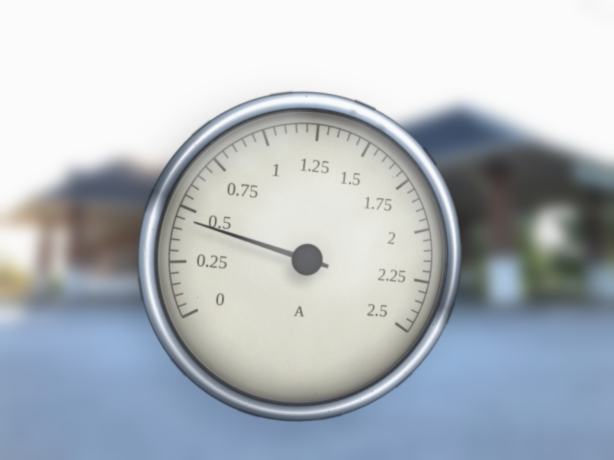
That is value=0.45 unit=A
